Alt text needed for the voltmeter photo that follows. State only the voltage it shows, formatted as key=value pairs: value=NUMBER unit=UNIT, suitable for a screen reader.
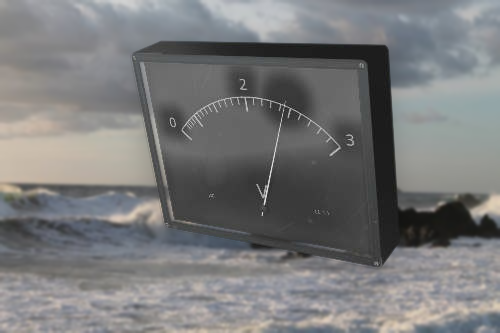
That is value=2.45 unit=V
